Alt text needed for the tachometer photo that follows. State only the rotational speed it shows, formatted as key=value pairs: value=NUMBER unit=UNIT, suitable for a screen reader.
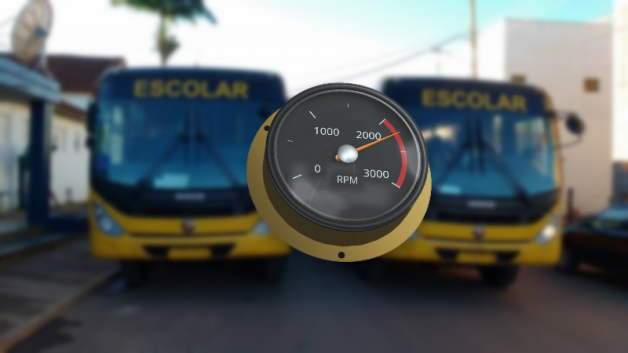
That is value=2250 unit=rpm
